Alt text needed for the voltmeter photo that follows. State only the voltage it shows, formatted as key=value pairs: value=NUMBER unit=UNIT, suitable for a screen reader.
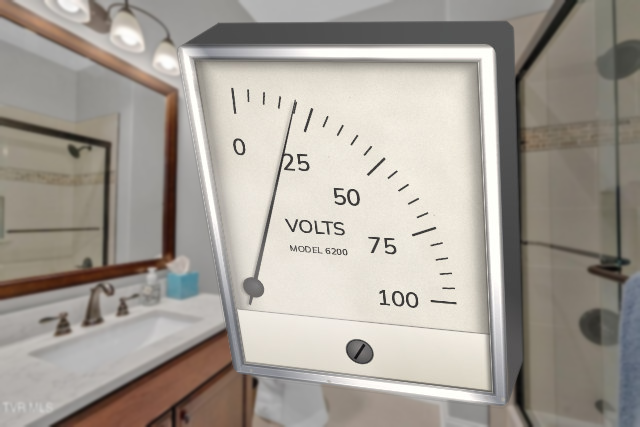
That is value=20 unit=V
